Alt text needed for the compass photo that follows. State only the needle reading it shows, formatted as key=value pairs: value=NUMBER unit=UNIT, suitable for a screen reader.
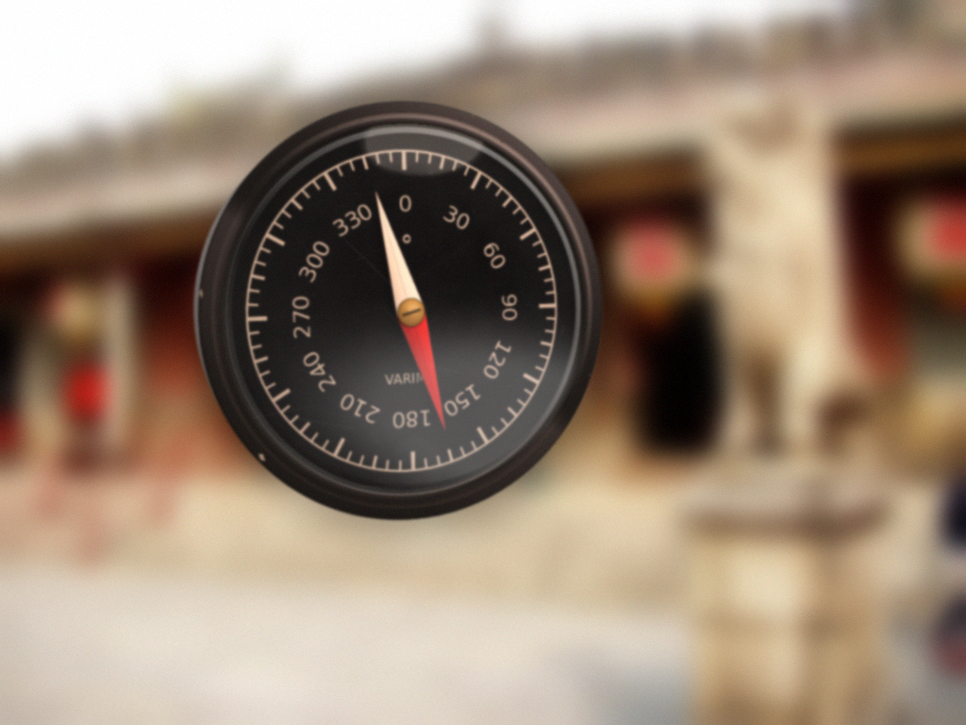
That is value=165 unit=°
